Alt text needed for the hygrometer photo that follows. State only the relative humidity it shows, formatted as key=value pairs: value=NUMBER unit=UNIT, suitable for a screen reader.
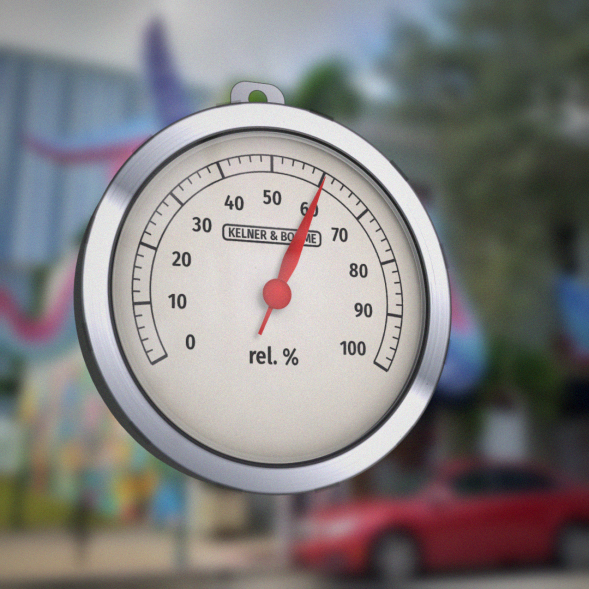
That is value=60 unit=%
